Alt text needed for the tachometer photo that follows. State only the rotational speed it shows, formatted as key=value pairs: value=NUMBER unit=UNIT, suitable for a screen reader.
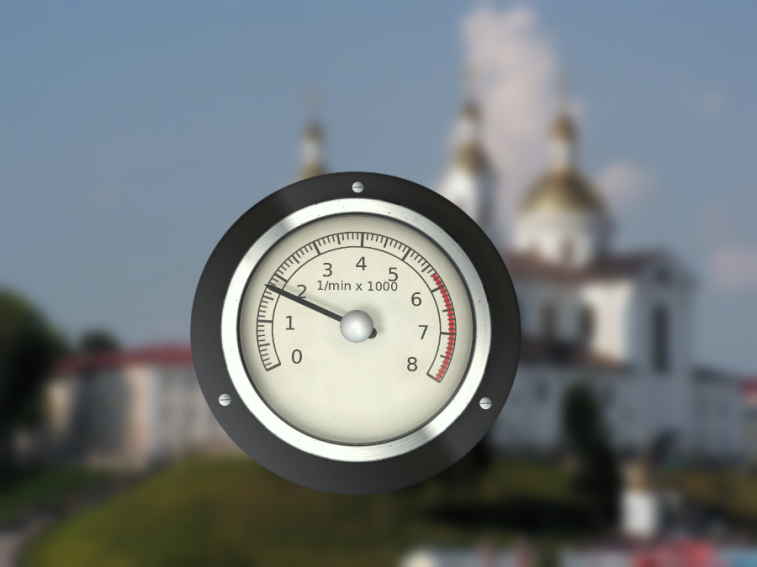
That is value=1700 unit=rpm
